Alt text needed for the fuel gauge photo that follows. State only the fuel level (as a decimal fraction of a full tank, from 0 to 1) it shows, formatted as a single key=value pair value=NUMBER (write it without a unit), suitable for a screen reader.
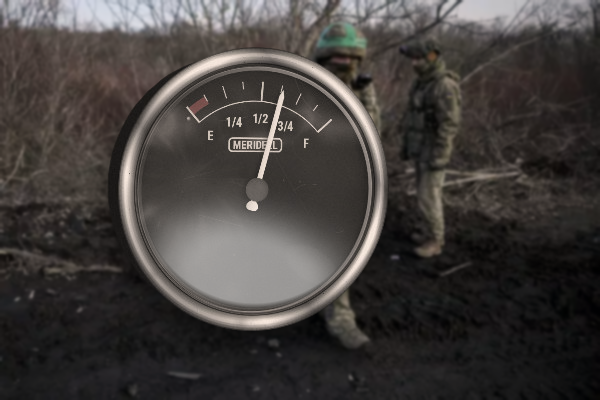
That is value=0.625
